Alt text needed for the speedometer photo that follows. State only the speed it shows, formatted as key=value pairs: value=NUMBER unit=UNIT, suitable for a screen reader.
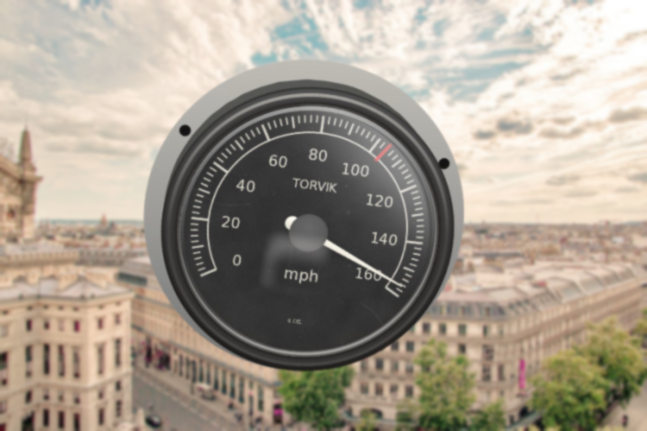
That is value=156 unit=mph
